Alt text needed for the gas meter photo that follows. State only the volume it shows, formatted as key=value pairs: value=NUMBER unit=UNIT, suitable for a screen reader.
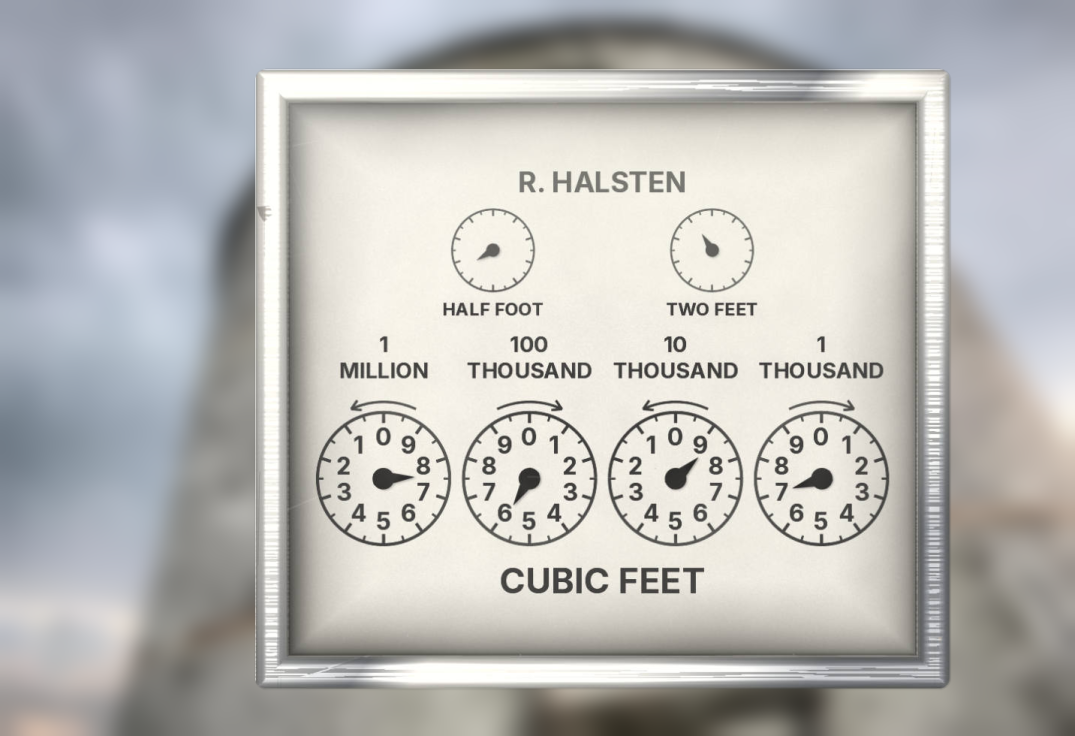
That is value=758700 unit=ft³
